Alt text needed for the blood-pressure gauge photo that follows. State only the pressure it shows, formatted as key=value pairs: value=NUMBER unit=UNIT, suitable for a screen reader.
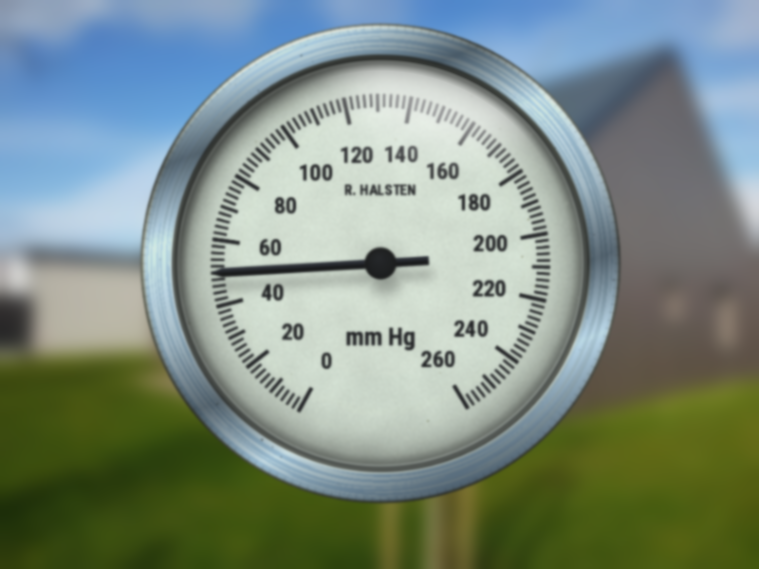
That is value=50 unit=mmHg
